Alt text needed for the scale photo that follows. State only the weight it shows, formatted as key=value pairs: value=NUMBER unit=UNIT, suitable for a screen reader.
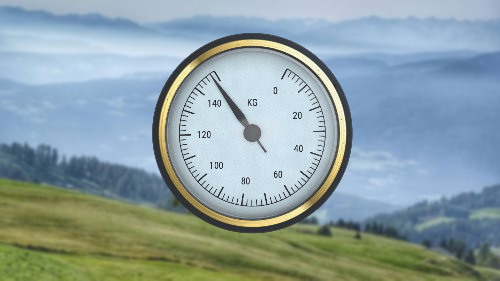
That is value=148 unit=kg
